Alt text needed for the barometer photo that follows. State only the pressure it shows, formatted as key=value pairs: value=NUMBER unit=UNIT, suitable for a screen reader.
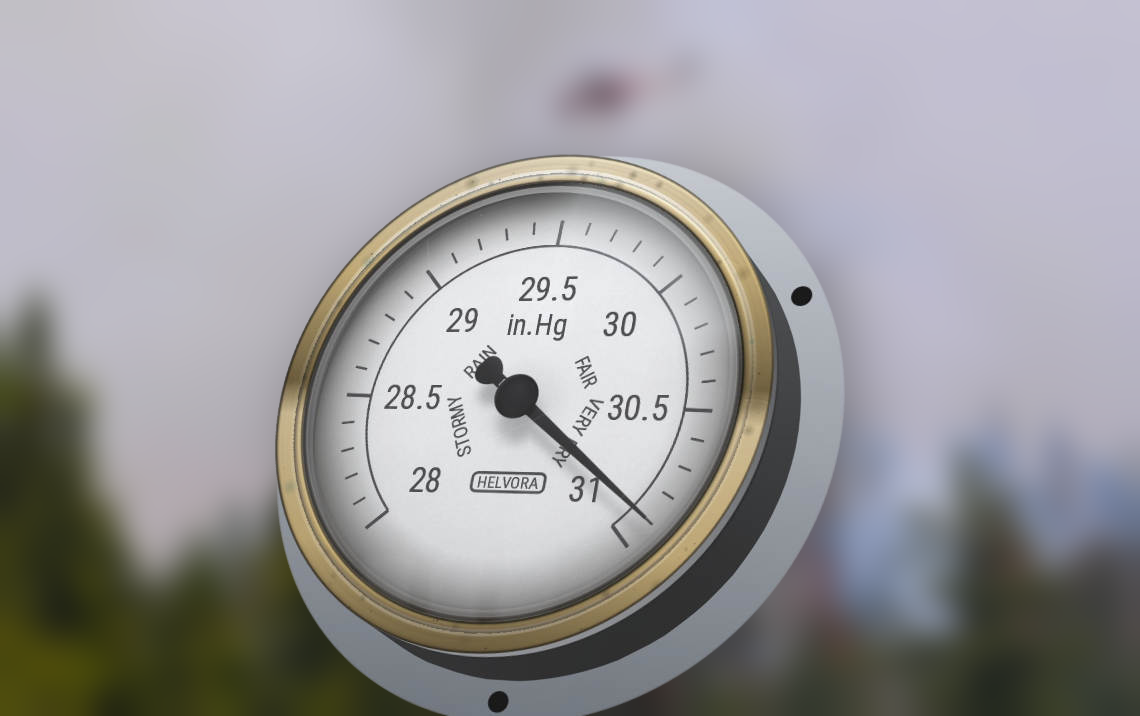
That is value=30.9 unit=inHg
